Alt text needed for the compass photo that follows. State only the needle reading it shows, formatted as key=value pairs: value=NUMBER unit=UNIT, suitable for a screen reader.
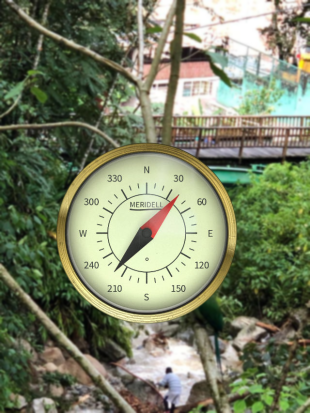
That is value=40 unit=°
